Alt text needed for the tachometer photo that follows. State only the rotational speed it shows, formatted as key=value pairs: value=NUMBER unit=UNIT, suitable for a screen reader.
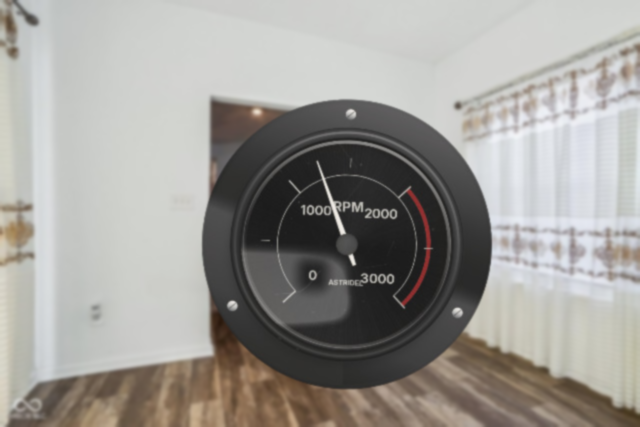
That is value=1250 unit=rpm
